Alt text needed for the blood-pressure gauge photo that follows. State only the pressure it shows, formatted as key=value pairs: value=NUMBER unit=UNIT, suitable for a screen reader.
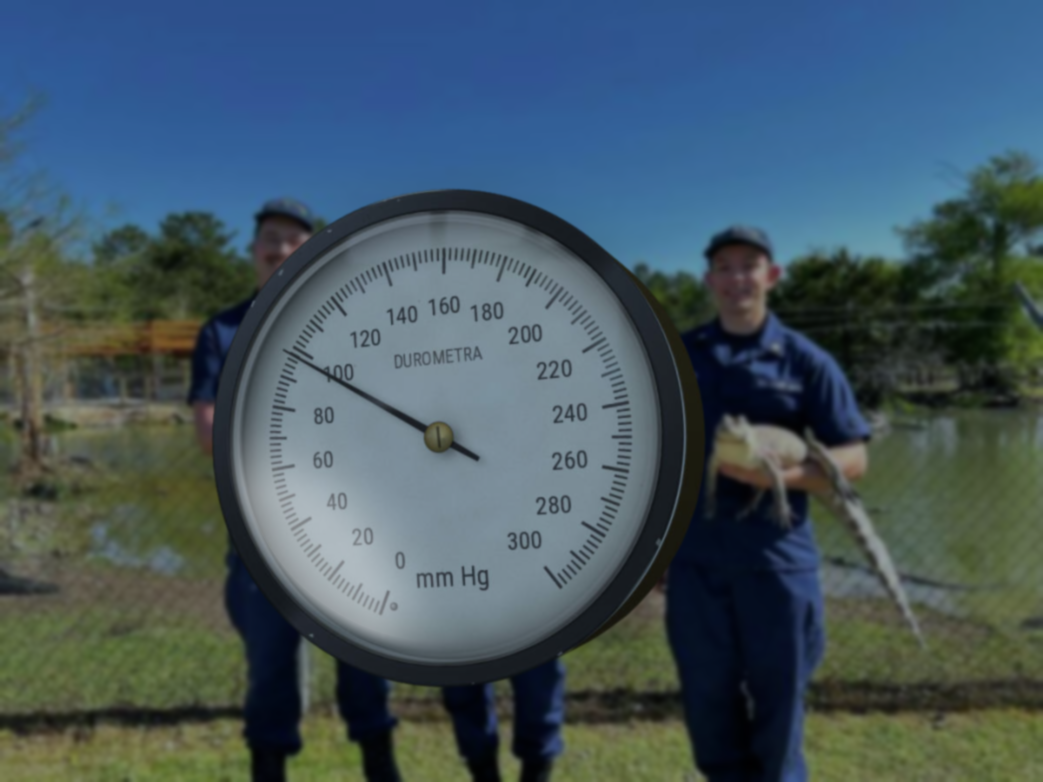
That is value=98 unit=mmHg
